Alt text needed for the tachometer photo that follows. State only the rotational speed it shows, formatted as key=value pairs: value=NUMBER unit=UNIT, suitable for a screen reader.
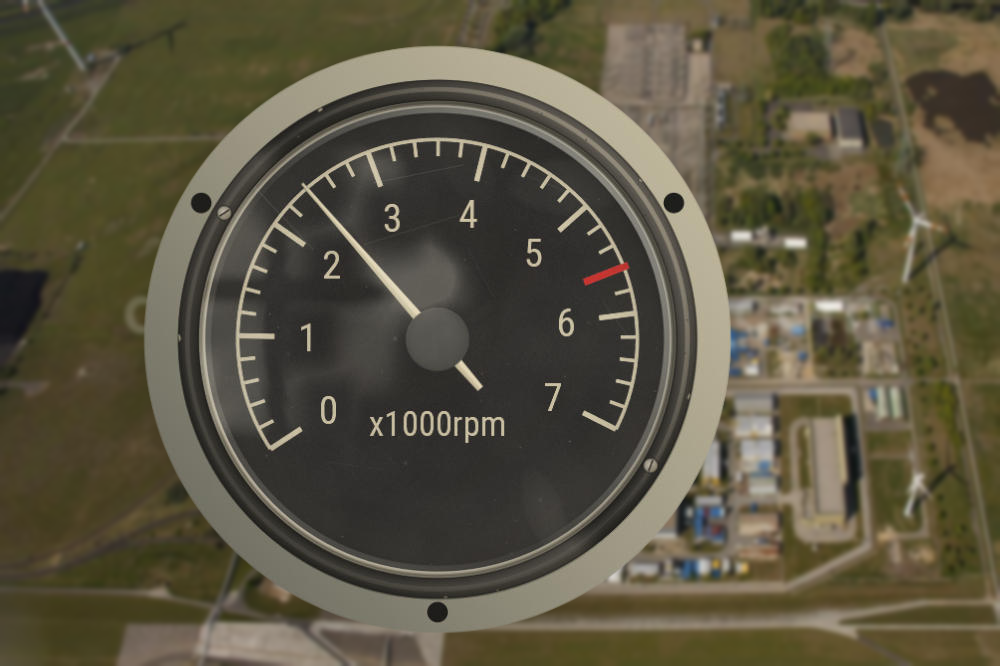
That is value=2400 unit=rpm
